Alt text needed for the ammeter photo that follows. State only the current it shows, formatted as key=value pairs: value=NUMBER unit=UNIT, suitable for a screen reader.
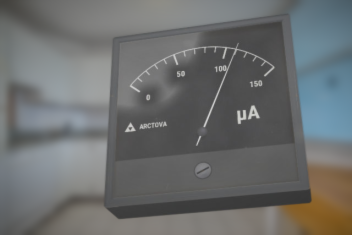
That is value=110 unit=µA
